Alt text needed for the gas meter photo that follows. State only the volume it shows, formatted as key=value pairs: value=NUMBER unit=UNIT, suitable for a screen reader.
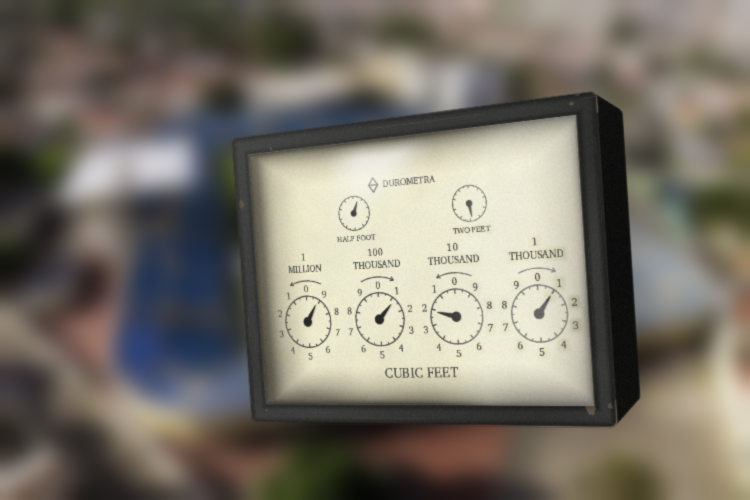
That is value=912100 unit=ft³
